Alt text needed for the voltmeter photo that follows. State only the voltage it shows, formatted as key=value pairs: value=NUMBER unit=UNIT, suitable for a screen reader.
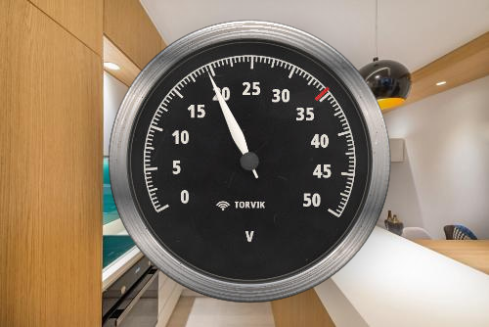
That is value=19.5 unit=V
